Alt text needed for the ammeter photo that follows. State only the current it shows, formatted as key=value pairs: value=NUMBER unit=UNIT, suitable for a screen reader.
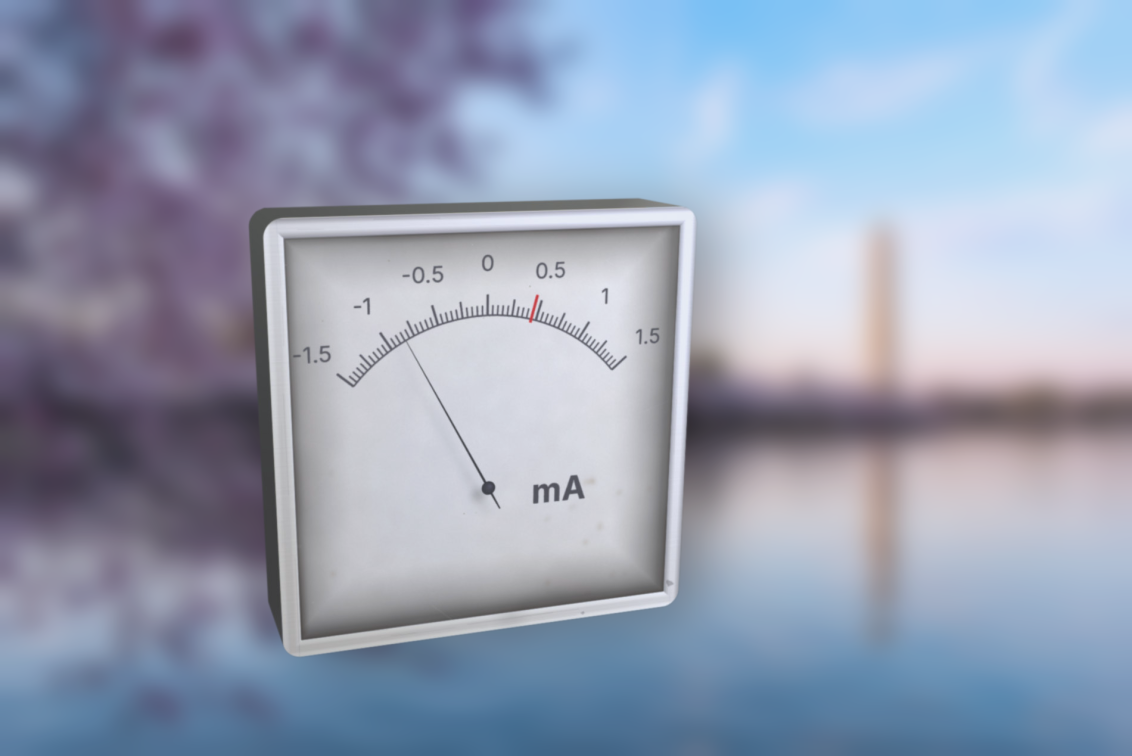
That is value=-0.85 unit=mA
